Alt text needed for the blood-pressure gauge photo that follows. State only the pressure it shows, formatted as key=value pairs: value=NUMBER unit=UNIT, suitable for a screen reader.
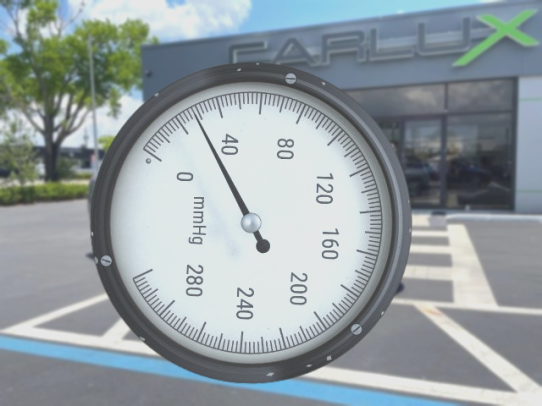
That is value=28 unit=mmHg
